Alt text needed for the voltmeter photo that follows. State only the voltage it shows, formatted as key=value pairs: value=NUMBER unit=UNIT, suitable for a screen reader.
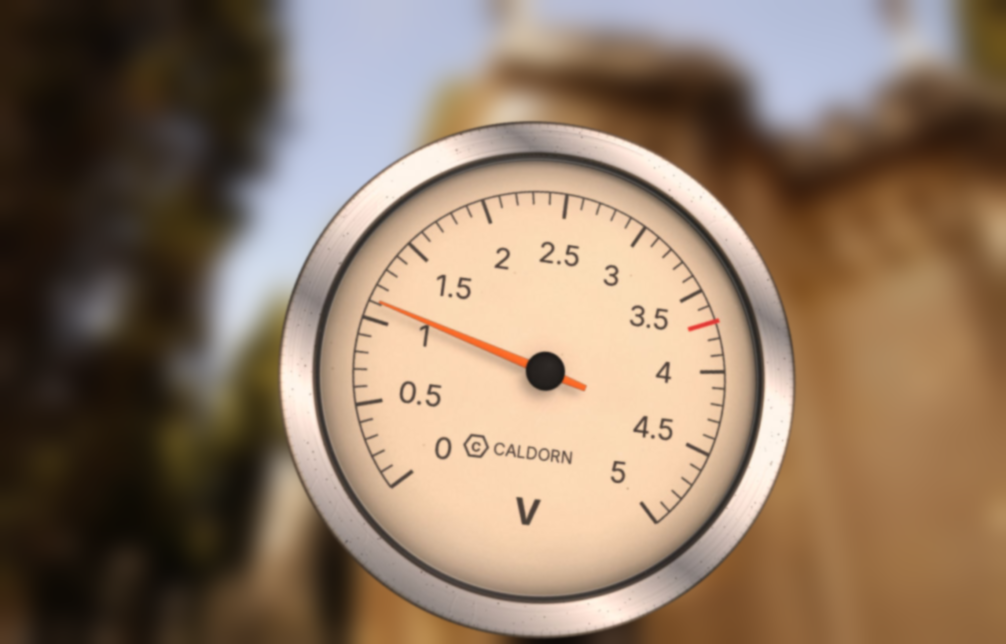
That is value=1.1 unit=V
